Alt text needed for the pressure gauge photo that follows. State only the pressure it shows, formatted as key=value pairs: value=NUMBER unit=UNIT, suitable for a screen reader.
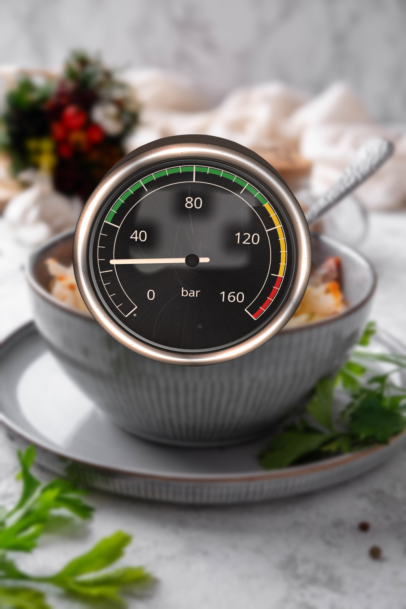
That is value=25 unit=bar
